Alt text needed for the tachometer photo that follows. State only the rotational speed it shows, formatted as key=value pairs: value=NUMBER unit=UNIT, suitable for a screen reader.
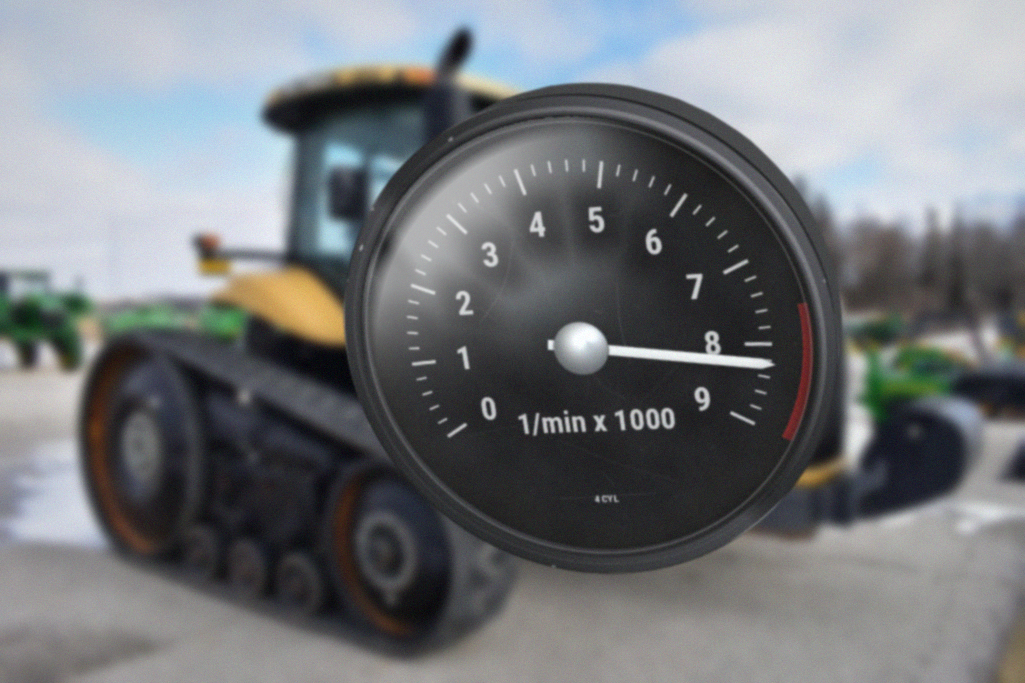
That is value=8200 unit=rpm
